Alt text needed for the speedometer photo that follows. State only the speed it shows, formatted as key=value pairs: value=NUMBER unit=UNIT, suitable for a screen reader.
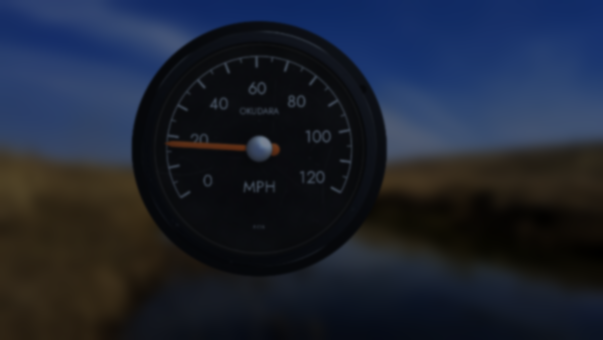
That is value=17.5 unit=mph
